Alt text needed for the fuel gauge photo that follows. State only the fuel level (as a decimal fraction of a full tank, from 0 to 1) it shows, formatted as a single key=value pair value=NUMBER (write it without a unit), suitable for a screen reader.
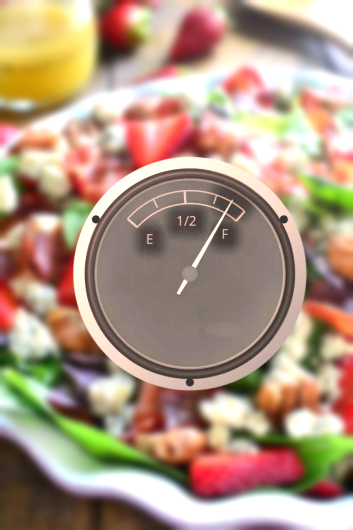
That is value=0.875
